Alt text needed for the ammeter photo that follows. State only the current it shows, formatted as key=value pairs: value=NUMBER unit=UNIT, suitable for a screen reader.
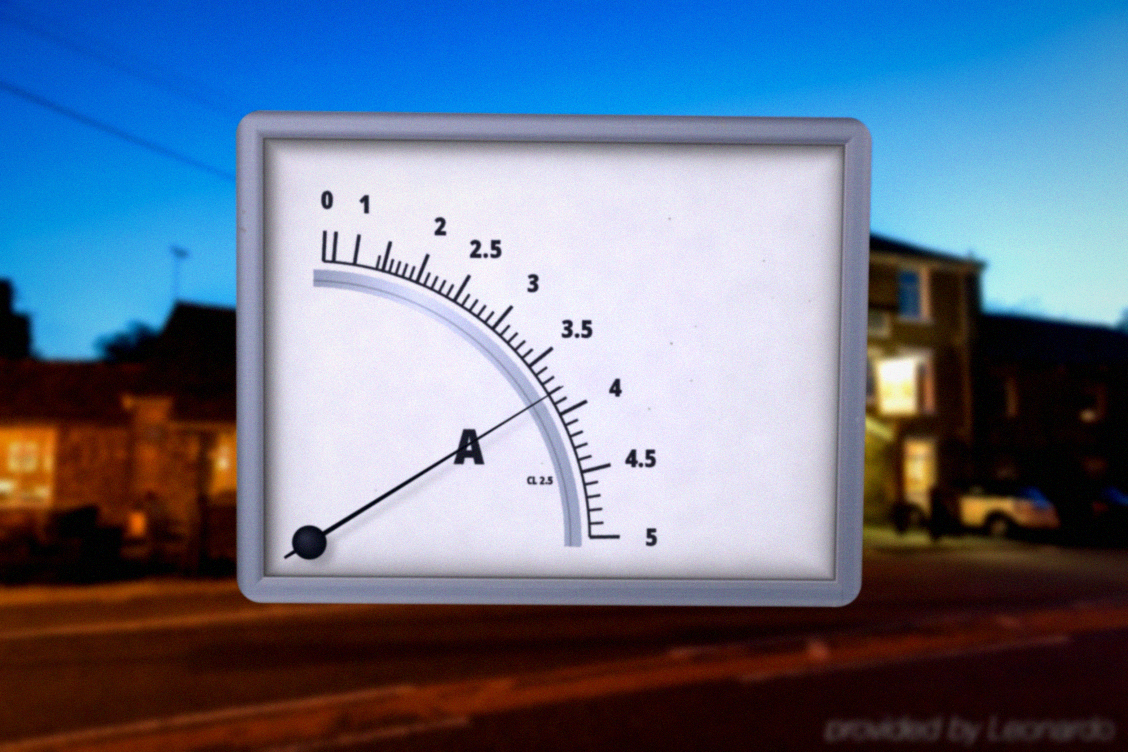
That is value=3.8 unit=A
